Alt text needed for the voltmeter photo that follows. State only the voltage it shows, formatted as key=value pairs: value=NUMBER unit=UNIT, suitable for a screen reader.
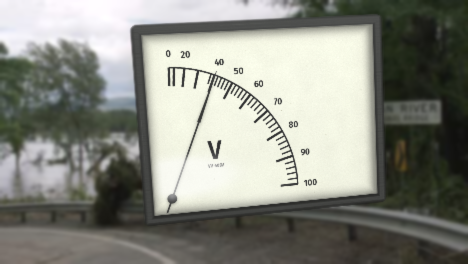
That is value=40 unit=V
